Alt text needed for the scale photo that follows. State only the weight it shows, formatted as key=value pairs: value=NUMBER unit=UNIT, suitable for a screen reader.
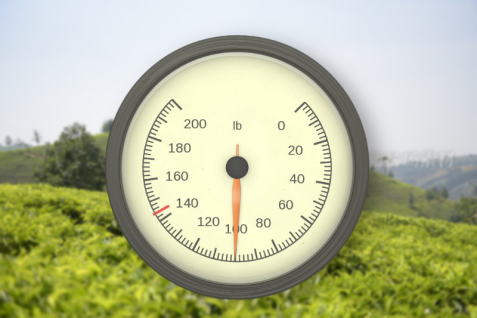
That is value=100 unit=lb
